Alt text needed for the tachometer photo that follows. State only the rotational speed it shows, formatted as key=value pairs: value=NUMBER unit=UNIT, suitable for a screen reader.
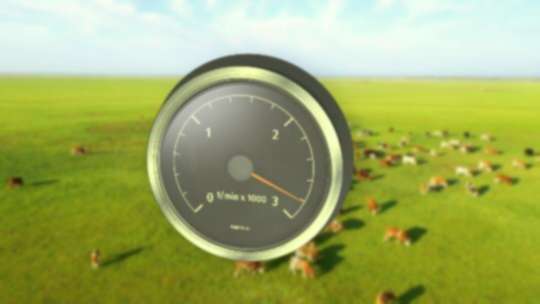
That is value=2800 unit=rpm
